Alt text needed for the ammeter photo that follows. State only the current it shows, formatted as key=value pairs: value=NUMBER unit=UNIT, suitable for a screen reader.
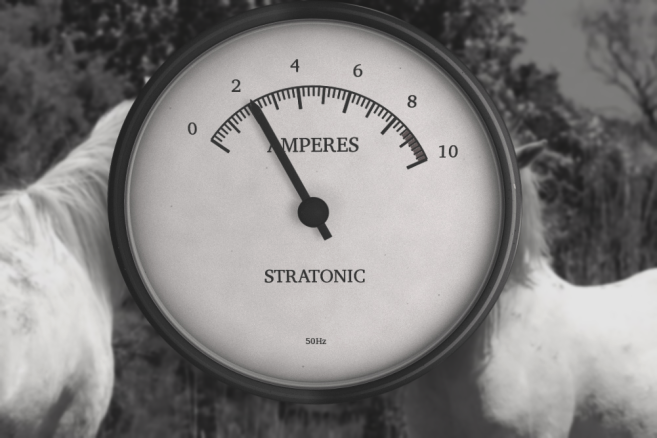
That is value=2.2 unit=A
